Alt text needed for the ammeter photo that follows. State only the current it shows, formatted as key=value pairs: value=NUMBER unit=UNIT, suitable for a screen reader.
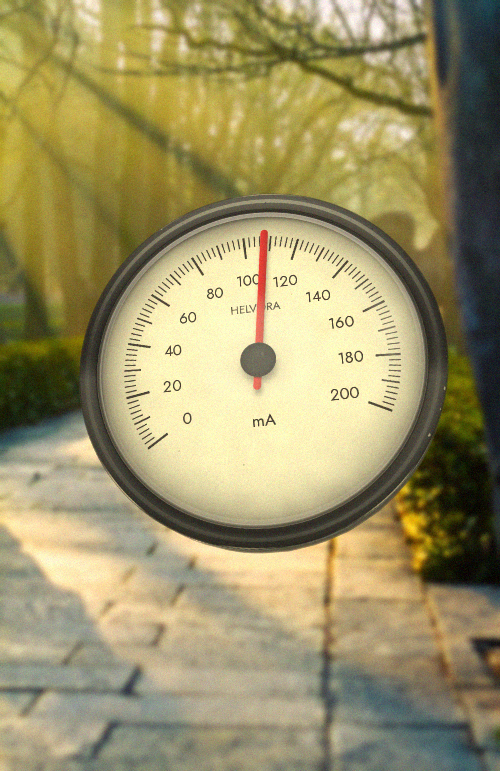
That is value=108 unit=mA
